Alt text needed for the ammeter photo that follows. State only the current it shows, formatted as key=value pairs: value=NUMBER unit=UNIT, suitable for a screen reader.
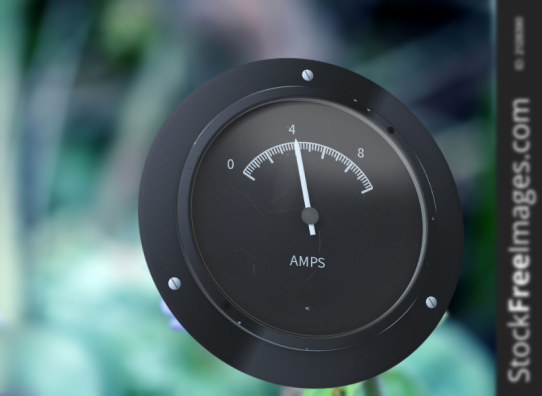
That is value=4 unit=A
